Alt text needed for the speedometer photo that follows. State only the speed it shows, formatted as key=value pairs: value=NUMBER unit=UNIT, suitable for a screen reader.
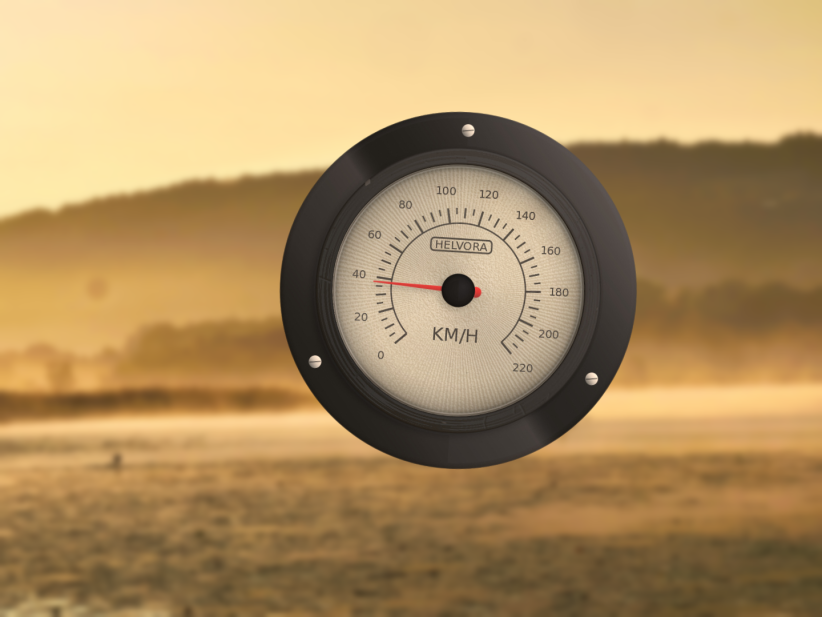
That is value=37.5 unit=km/h
